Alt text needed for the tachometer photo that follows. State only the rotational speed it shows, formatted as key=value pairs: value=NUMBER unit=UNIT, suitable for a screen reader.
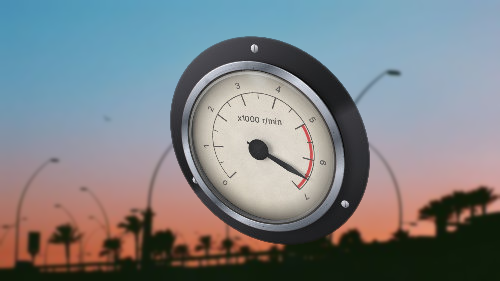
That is value=6500 unit=rpm
